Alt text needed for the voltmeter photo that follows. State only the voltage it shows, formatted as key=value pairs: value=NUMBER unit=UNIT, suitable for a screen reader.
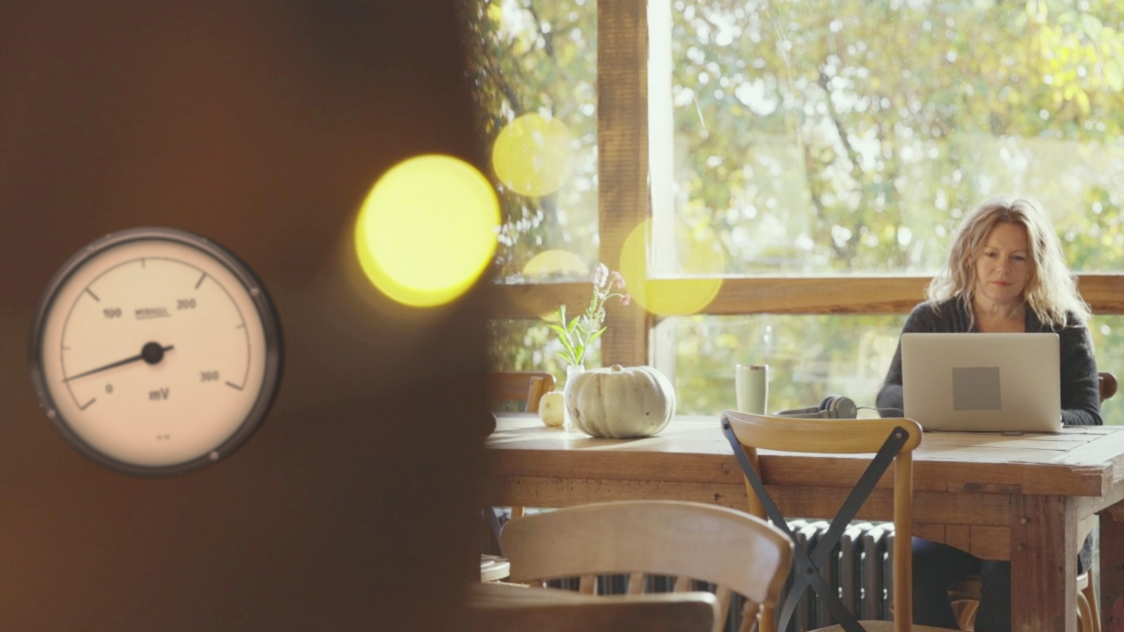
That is value=25 unit=mV
